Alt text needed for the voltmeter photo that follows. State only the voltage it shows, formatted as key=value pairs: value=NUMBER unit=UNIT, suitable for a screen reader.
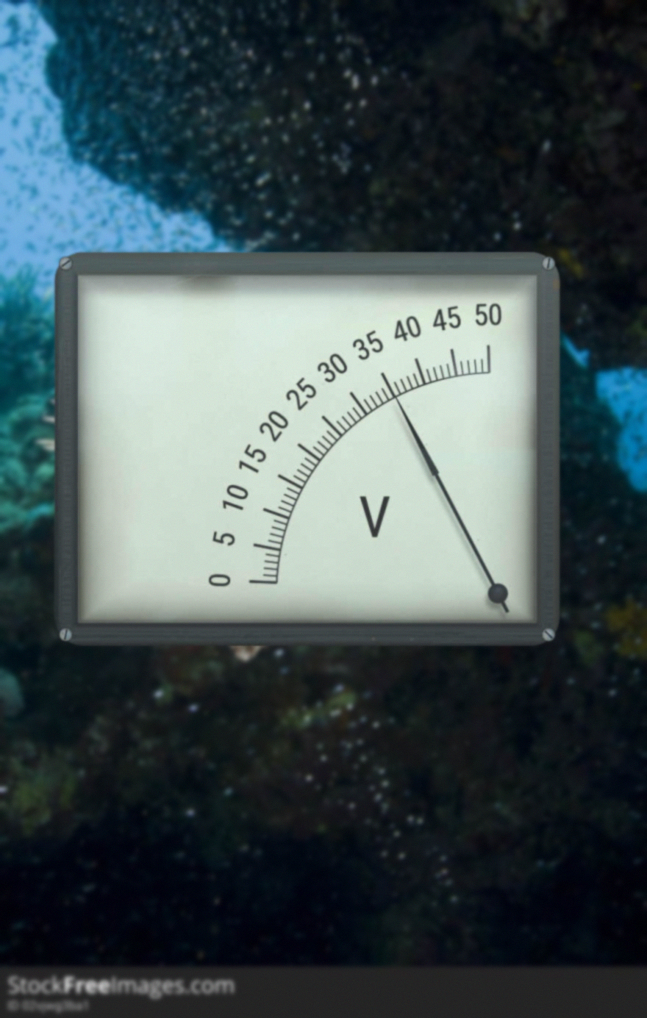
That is value=35 unit=V
